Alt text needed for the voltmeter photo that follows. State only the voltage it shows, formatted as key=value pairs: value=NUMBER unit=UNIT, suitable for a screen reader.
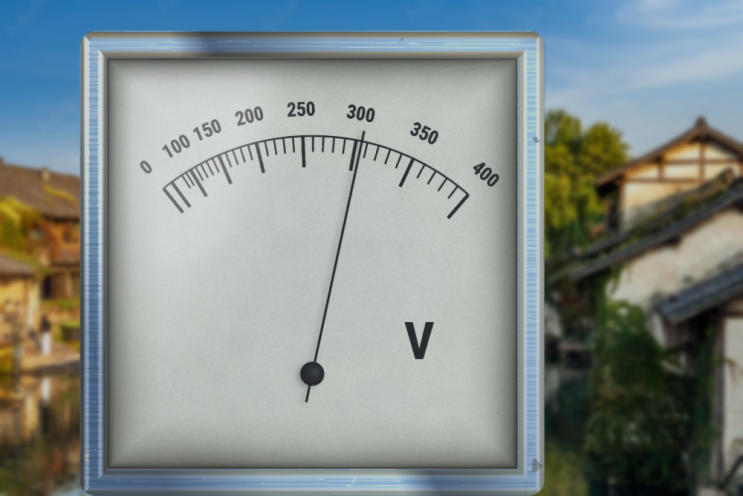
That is value=305 unit=V
